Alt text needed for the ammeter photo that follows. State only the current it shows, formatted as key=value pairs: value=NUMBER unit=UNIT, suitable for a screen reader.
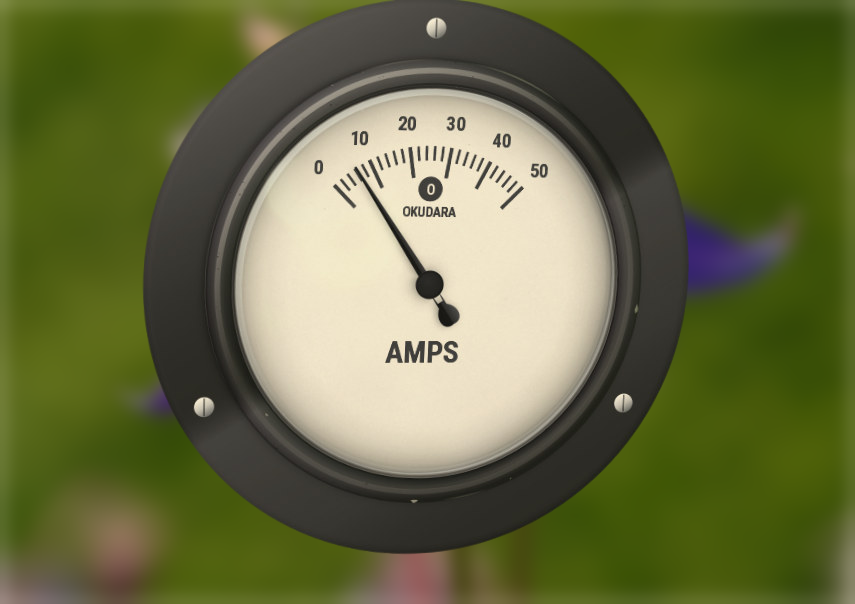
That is value=6 unit=A
